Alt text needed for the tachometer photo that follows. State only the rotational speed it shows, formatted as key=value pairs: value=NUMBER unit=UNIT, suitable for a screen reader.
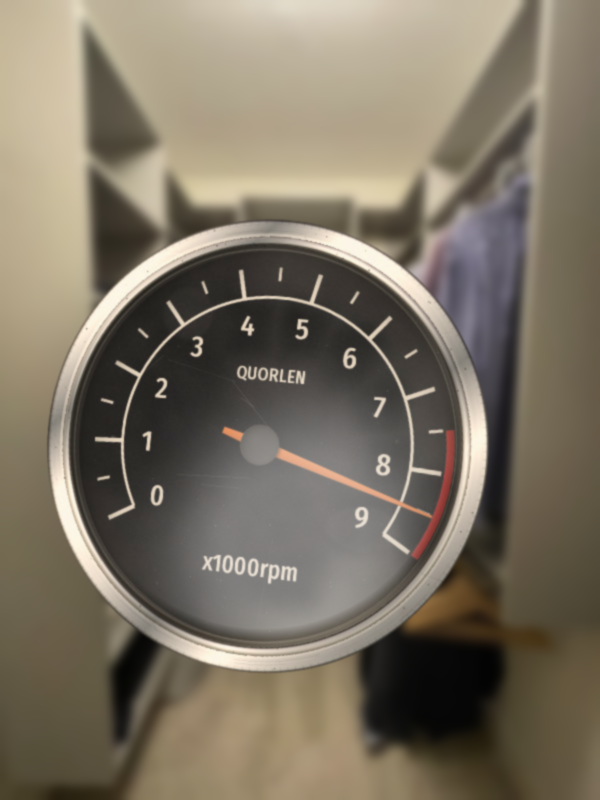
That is value=8500 unit=rpm
